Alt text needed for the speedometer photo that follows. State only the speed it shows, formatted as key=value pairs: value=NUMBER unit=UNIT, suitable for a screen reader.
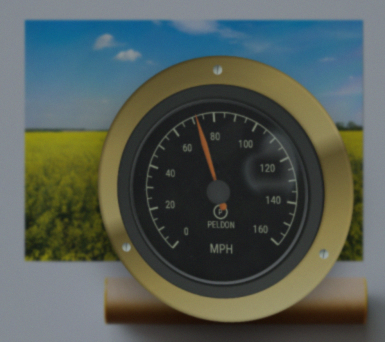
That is value=72.5 unit=mph
